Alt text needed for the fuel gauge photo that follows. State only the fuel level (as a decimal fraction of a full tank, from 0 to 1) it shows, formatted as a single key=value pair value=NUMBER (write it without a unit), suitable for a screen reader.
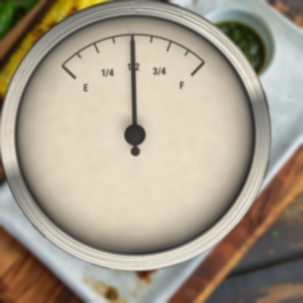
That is value=0.5
